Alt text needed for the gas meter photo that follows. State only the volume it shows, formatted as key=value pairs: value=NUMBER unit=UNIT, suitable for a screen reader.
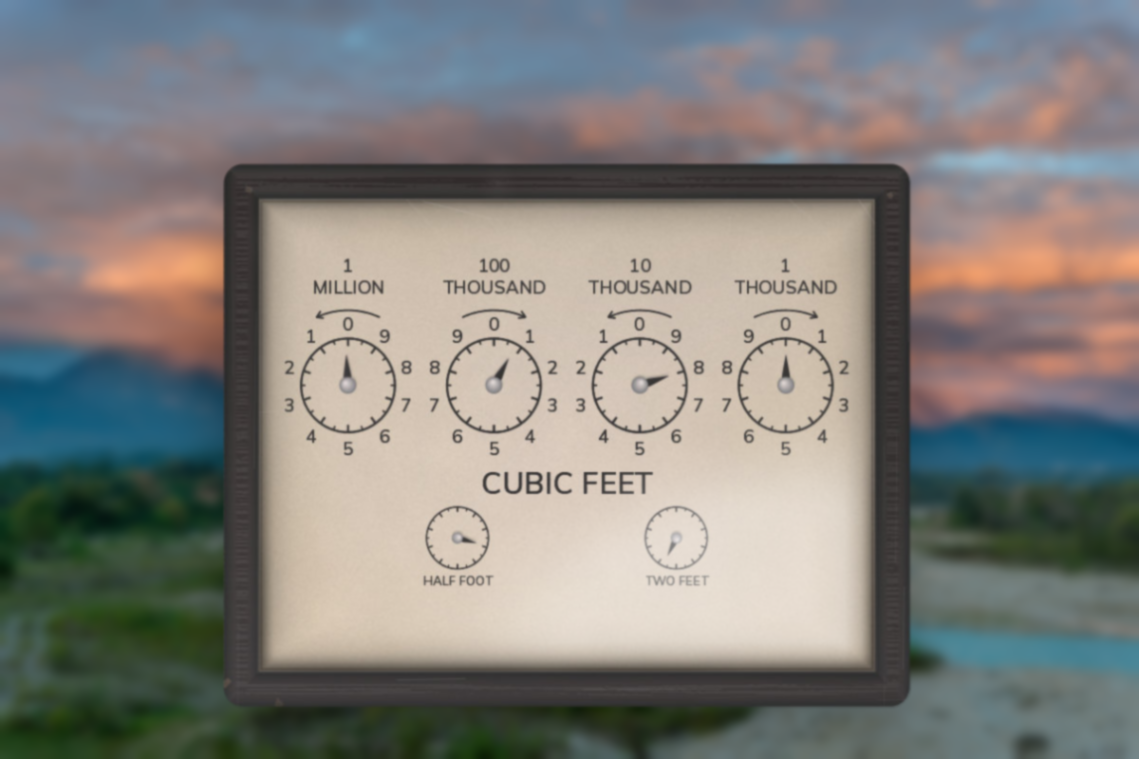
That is value=8000 unit=ft³
